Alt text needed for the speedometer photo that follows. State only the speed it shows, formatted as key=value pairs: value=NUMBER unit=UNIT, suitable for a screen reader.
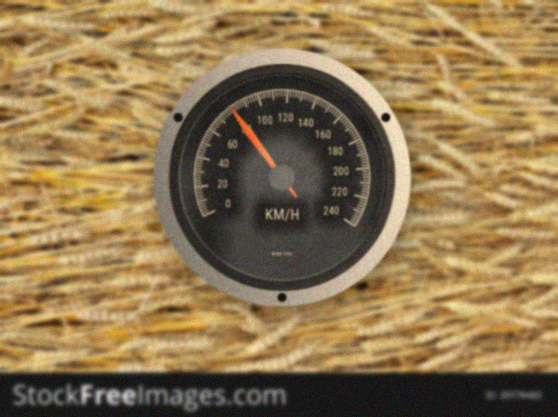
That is value=80 unit=km/h
